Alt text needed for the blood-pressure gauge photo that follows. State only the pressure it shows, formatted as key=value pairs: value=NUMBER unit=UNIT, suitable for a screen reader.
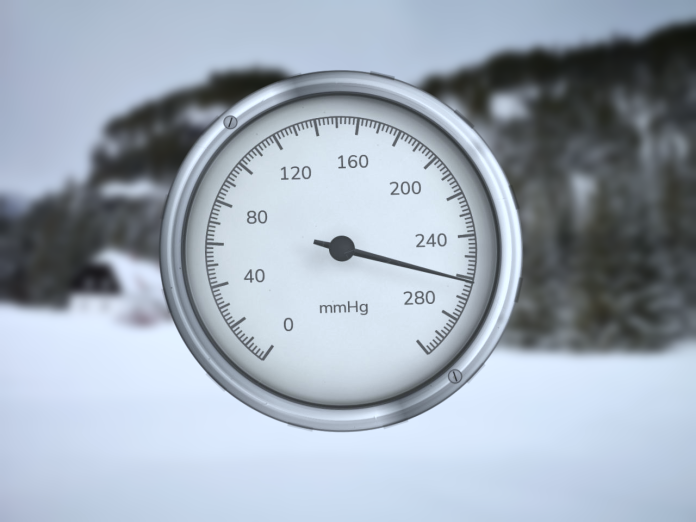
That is value=262 unit=mmHg
